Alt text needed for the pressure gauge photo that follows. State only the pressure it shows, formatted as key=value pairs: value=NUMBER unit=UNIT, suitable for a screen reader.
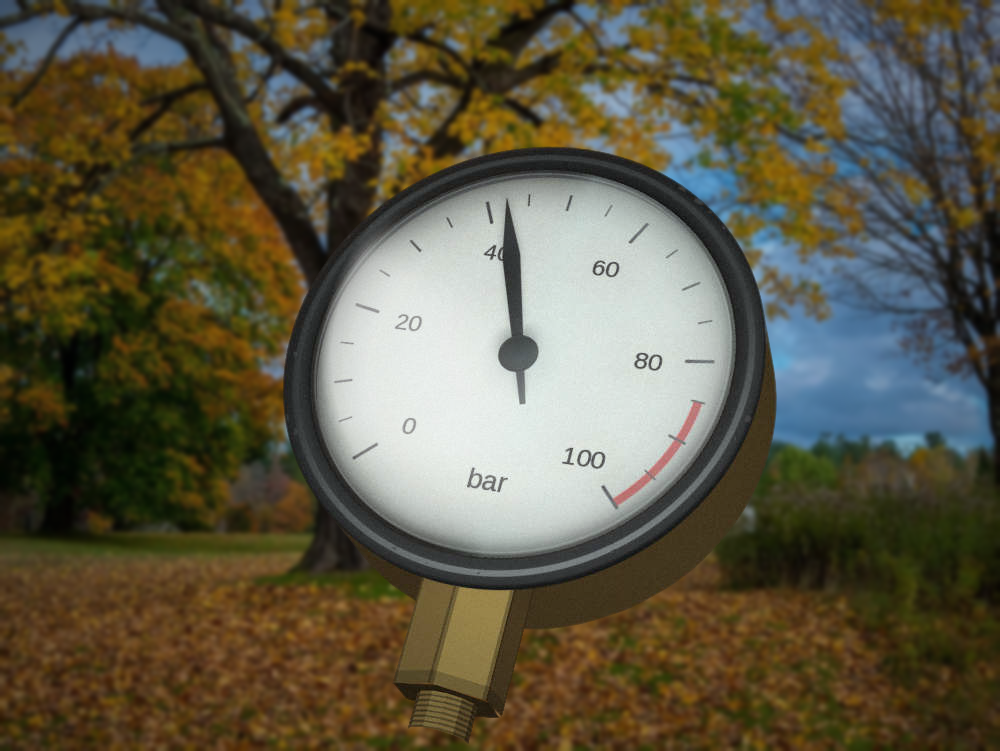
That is value=42.5 unit=bar
